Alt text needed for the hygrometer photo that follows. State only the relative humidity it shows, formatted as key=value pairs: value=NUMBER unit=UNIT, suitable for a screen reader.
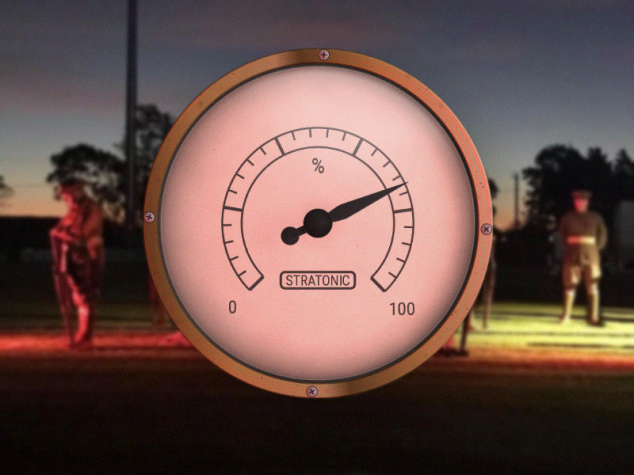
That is value=74 unit=%
